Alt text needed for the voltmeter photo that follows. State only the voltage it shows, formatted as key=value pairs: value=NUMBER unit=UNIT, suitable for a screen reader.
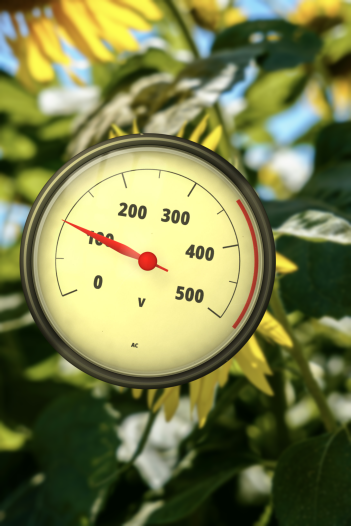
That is value=100 unit=V
